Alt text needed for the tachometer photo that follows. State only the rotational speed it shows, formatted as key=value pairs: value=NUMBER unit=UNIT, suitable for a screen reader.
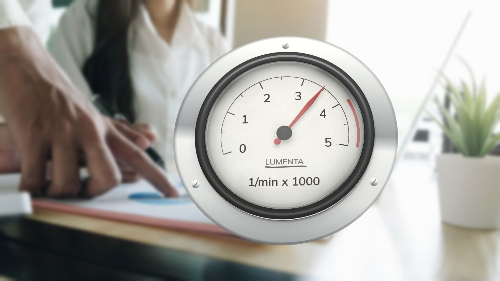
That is value=3500 unit=rpm
